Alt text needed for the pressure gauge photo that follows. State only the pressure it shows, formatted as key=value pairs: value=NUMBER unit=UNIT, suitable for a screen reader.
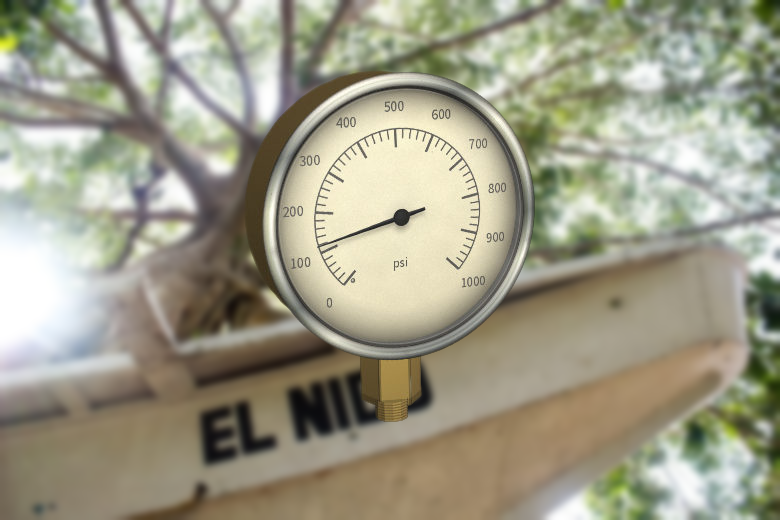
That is value=120 unit=psi
